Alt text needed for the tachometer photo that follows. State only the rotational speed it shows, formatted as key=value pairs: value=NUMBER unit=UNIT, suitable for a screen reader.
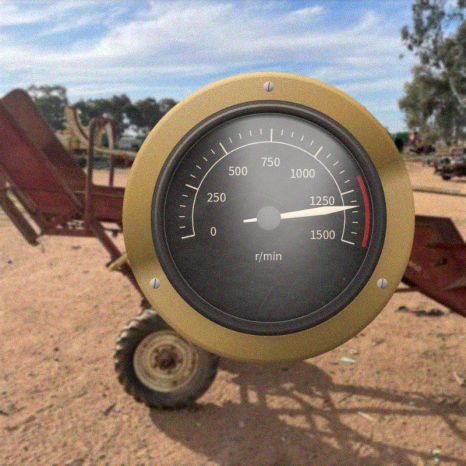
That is value=1325 unit=rpm
